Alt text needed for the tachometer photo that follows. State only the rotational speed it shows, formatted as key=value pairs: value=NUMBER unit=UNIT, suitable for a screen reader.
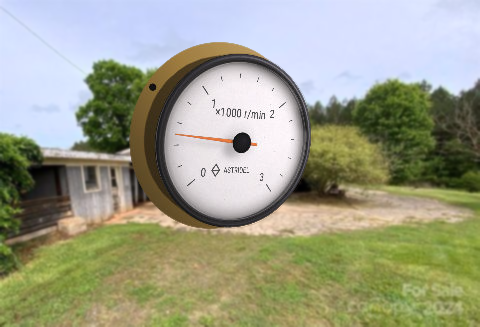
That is value=500 unit=rpm
